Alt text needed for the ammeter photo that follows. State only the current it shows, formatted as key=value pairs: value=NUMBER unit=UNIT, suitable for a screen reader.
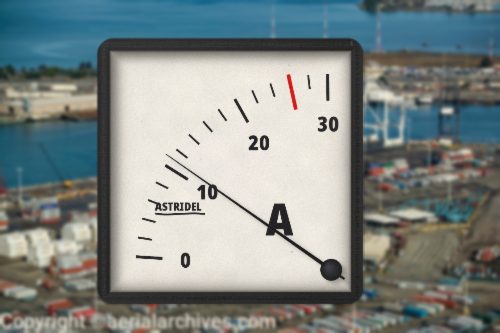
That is value=11 unit=A
